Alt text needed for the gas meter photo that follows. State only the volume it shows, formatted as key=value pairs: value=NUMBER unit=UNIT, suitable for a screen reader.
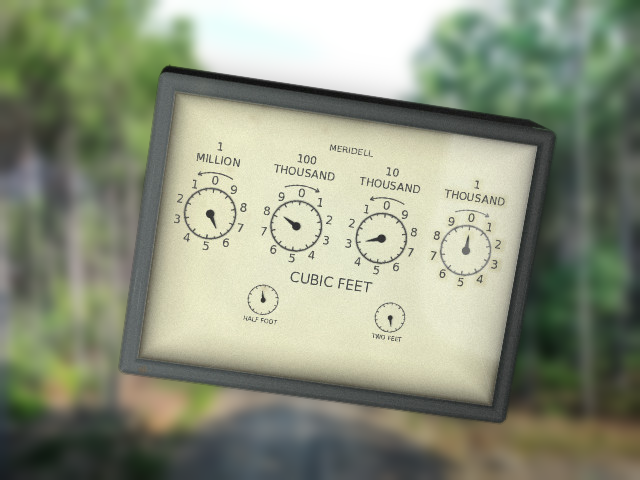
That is value=583000 unit=ft³
